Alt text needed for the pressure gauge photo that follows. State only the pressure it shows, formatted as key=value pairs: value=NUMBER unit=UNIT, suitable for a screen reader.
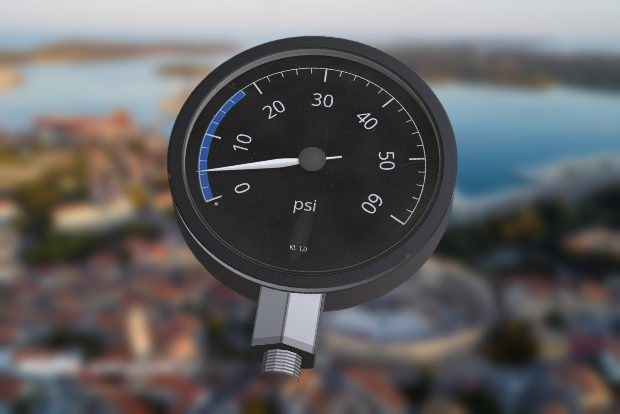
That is value=4 unit=psi
